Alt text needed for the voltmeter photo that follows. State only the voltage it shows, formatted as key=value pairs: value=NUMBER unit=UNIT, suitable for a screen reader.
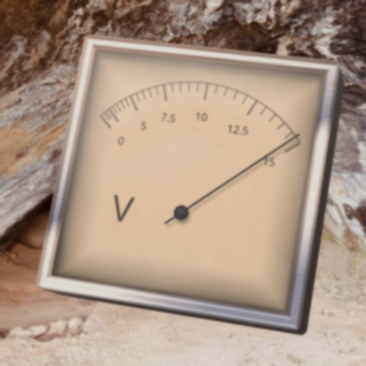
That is value=14.75 unit=V
